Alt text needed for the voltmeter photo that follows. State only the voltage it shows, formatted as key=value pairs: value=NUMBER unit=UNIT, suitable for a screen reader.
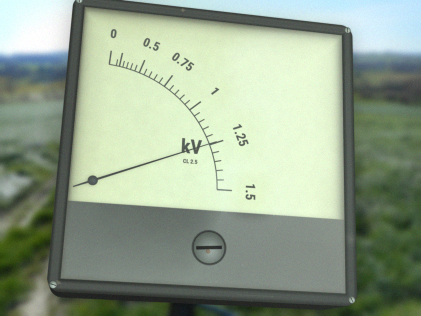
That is value=1.25 unit=kV
